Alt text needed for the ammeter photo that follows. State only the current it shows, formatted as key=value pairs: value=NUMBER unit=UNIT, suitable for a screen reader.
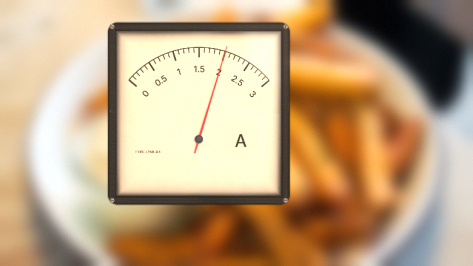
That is value=2 unit=A
